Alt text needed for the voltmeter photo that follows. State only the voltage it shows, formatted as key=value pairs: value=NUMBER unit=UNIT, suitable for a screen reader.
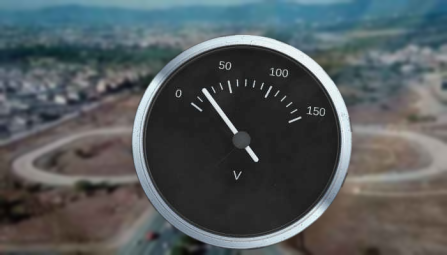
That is value=20 unit=V
